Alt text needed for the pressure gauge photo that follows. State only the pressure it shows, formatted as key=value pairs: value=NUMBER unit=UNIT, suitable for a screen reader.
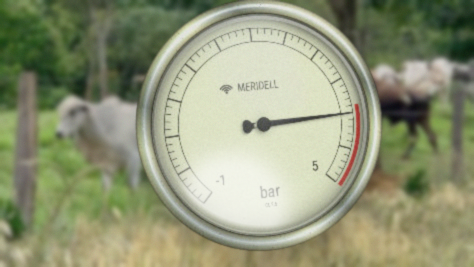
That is value=4 unit=bar
